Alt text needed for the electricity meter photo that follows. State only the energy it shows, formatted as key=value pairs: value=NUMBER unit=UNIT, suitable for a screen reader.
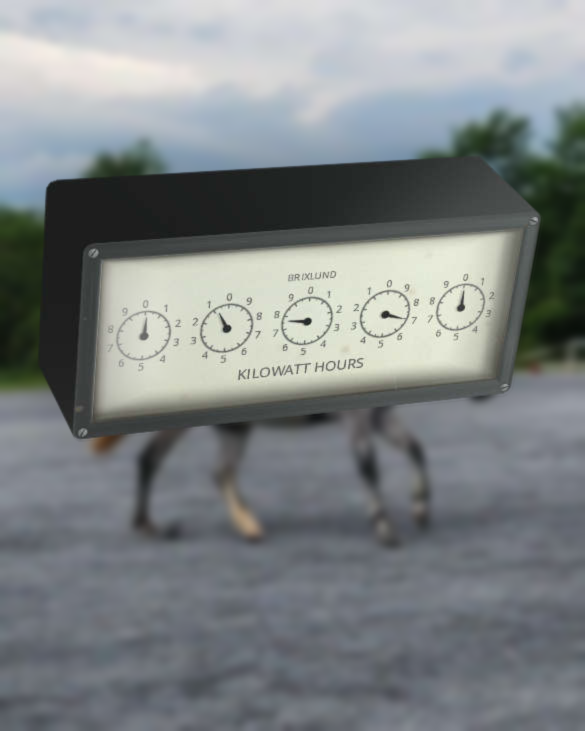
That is value=770 unit=kWh
